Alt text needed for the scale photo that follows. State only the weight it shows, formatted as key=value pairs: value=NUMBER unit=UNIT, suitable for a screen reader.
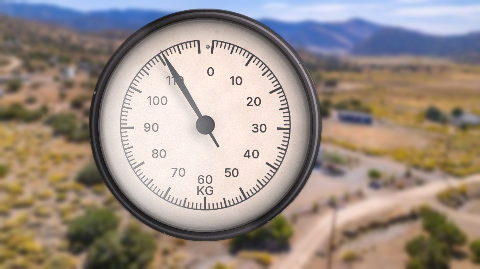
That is value=111 unit=kg
